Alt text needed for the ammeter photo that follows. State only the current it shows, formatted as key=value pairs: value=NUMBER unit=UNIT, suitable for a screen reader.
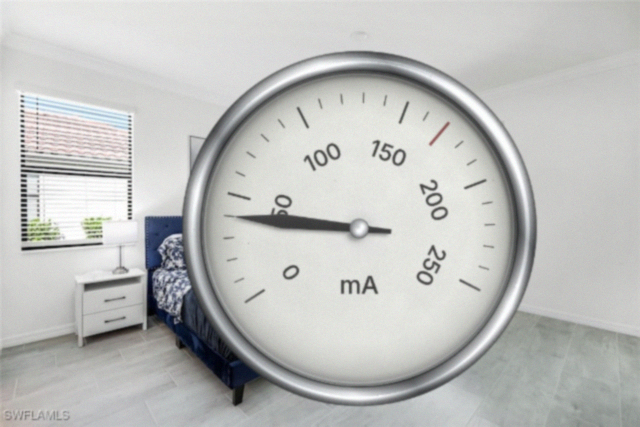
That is value=40 unit=mA
